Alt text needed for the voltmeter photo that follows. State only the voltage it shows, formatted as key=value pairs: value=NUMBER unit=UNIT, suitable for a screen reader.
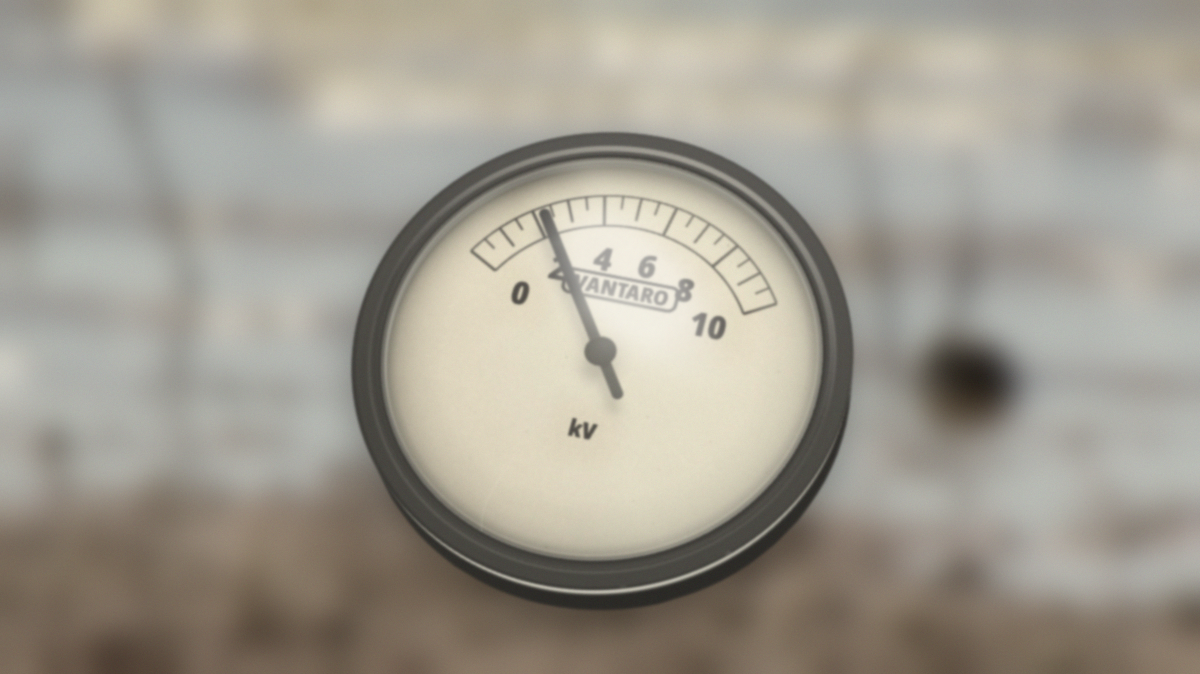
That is value=2.25 unit=kV
